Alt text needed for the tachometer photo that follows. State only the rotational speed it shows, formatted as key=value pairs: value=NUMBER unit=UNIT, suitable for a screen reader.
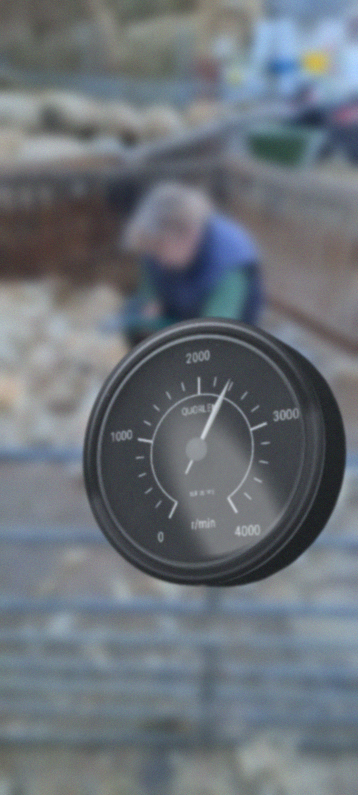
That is value=2400 unit=rpm
